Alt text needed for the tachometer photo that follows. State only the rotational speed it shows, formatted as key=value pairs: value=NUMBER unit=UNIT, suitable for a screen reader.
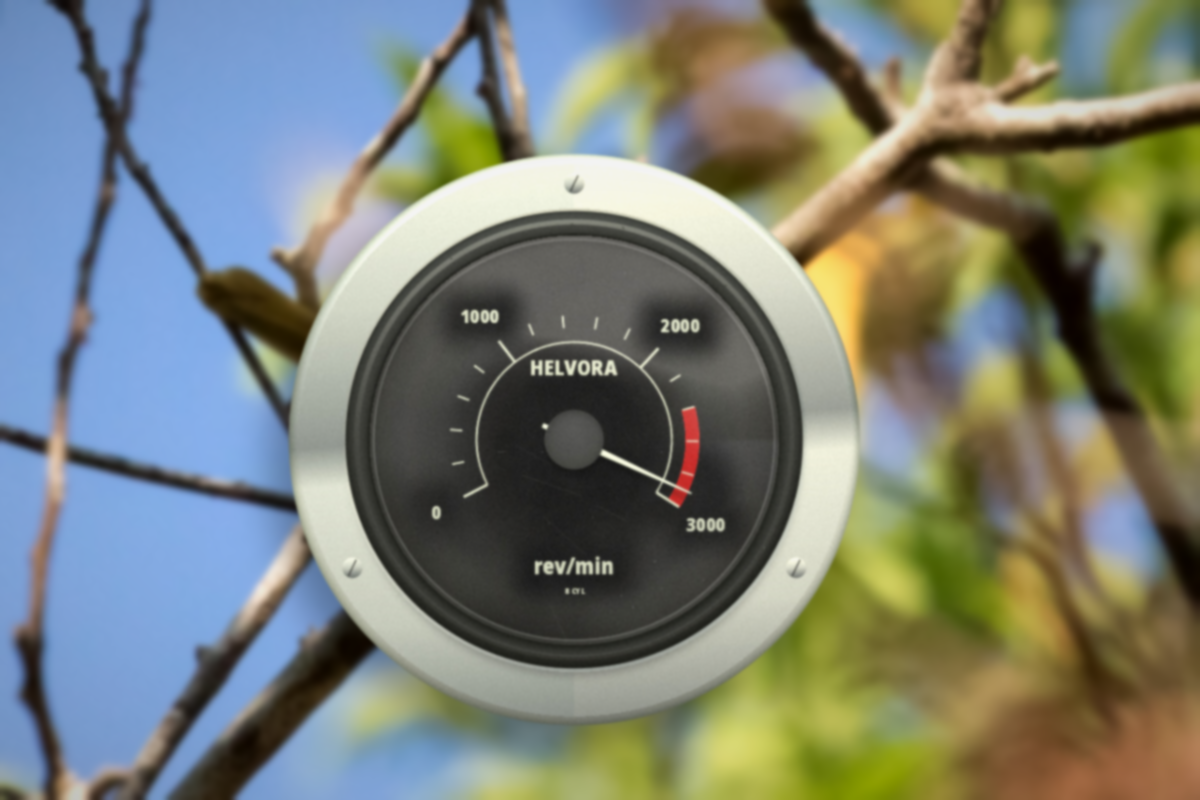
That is value=2900 unit=rpm
